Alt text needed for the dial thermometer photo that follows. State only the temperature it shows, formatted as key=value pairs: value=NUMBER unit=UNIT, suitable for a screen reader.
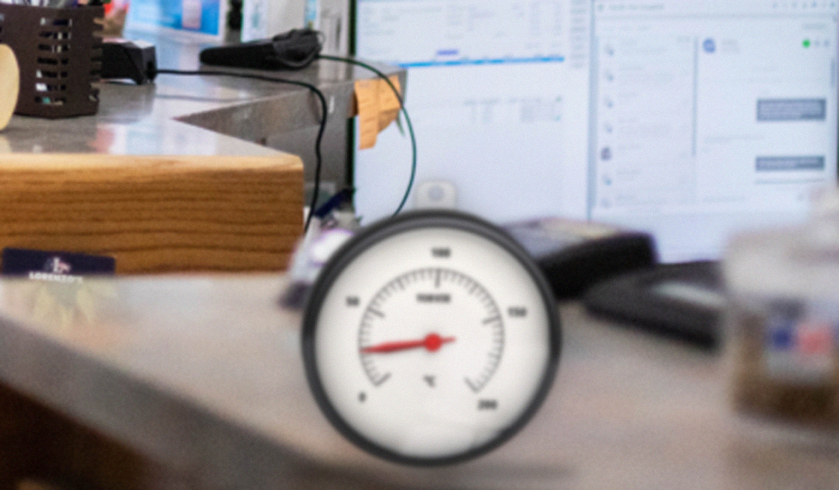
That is value=25 unit=°C
